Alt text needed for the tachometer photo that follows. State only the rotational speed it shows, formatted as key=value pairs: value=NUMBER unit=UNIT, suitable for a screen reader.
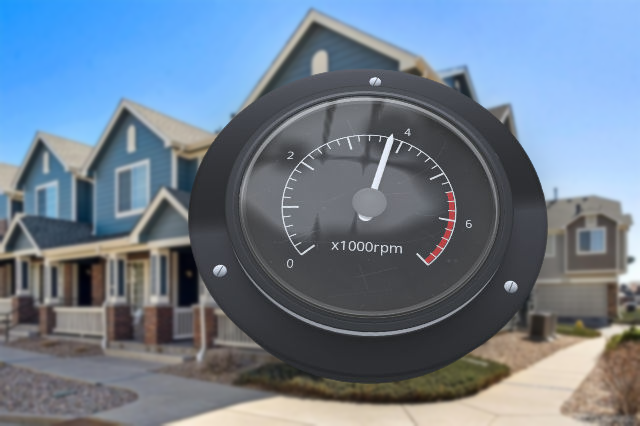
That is value=3800 unit=rpm
